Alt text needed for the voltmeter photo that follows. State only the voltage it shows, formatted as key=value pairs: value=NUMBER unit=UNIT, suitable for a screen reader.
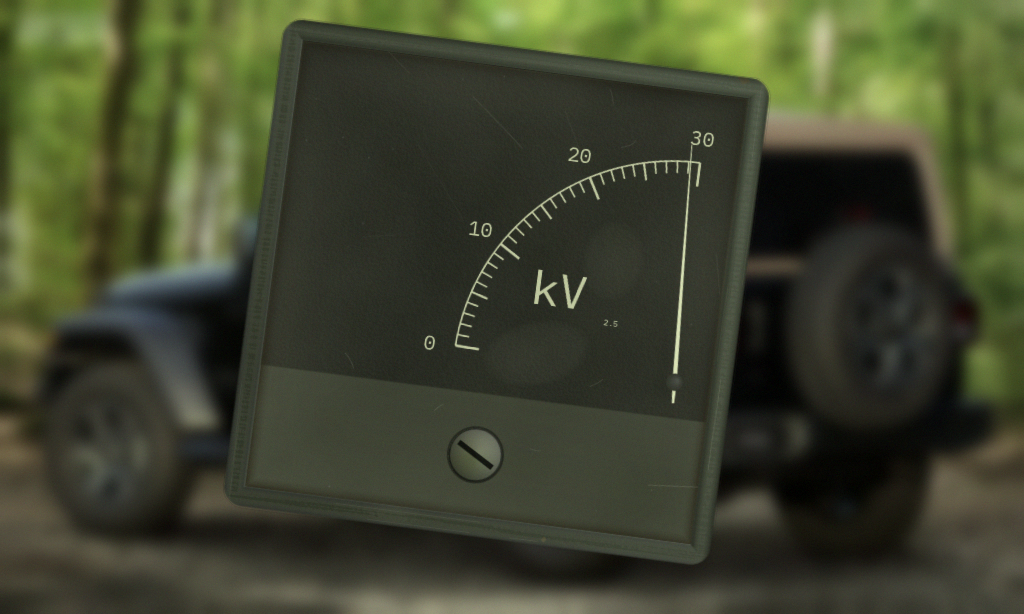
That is value=29 unit=kV
